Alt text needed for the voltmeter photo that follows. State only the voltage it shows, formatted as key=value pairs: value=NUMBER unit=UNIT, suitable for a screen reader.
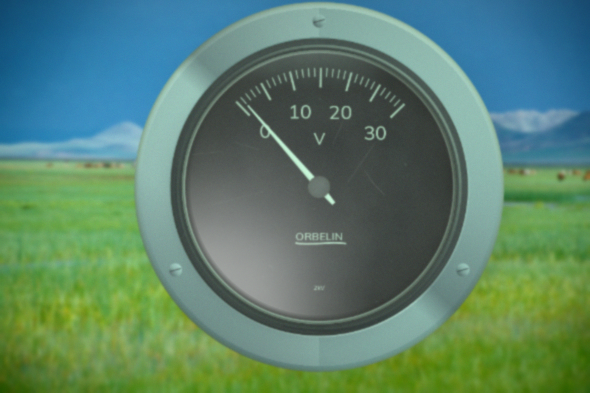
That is value=1 unit=V
